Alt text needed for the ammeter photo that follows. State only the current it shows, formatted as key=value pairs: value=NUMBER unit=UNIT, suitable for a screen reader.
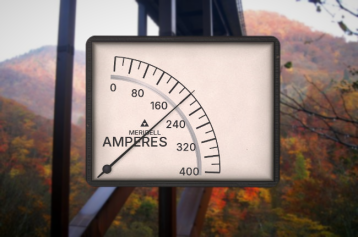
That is value=200 unit=A
